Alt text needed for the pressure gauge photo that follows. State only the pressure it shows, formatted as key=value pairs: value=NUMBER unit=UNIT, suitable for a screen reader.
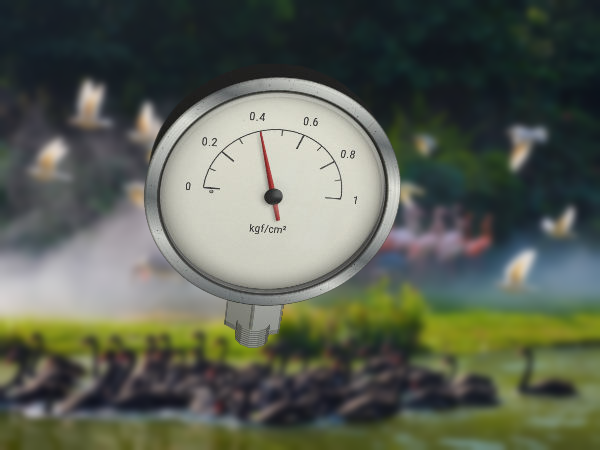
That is value=0.4 unit=kg/cm²
